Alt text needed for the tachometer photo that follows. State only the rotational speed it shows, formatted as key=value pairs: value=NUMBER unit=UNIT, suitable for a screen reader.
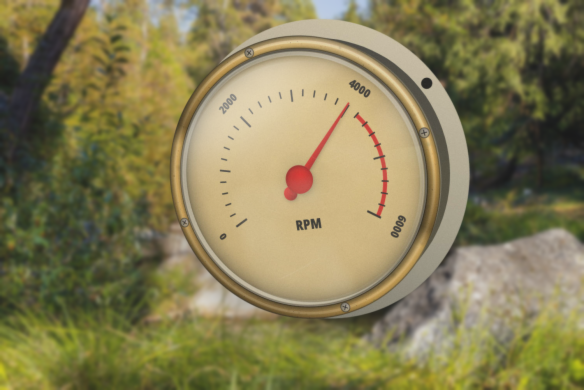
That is value=4000 unit=rpm
